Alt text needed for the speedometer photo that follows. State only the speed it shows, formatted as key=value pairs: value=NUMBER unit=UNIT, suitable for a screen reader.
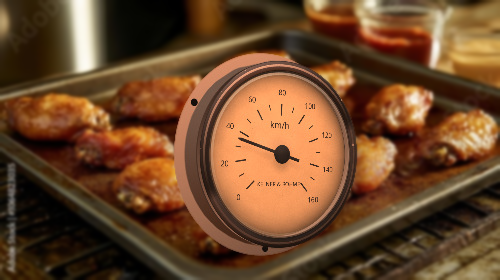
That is value=35 unit=km/h
